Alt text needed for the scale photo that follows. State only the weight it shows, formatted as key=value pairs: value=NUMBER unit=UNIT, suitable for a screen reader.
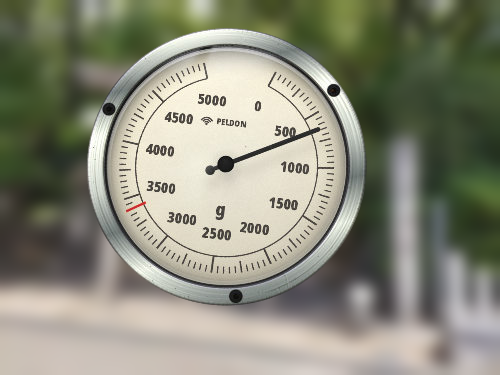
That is value=650 unit=g
